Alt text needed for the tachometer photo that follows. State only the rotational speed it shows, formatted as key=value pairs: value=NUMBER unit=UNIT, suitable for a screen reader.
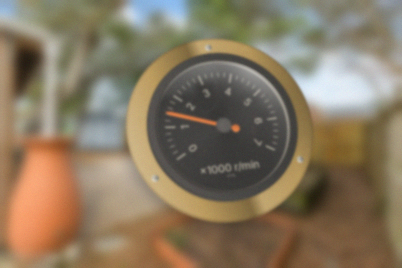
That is value=1400 unit=rpm
